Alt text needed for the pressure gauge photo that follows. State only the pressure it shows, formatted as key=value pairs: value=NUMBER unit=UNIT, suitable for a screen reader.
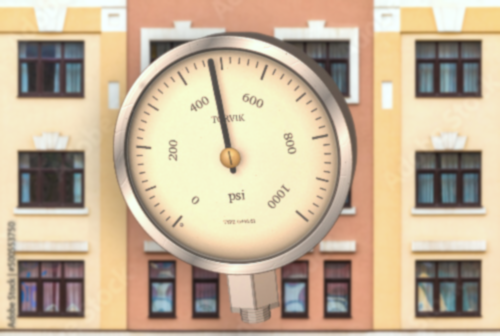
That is value=480 unit=psi
